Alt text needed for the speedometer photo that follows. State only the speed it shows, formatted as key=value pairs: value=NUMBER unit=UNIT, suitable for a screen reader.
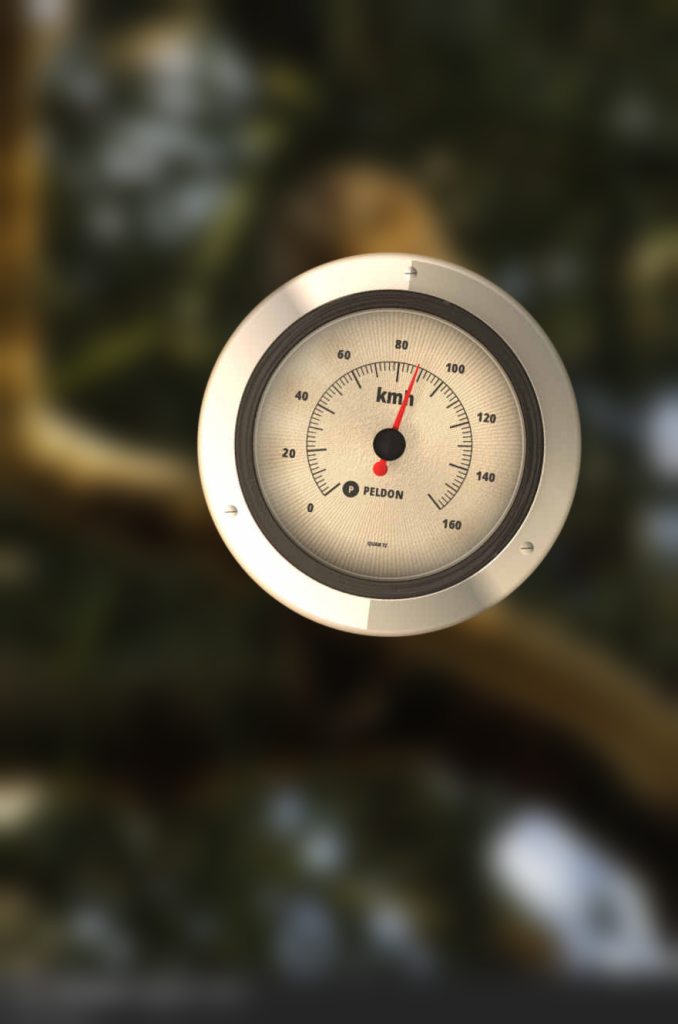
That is value=88 unit=km/h
